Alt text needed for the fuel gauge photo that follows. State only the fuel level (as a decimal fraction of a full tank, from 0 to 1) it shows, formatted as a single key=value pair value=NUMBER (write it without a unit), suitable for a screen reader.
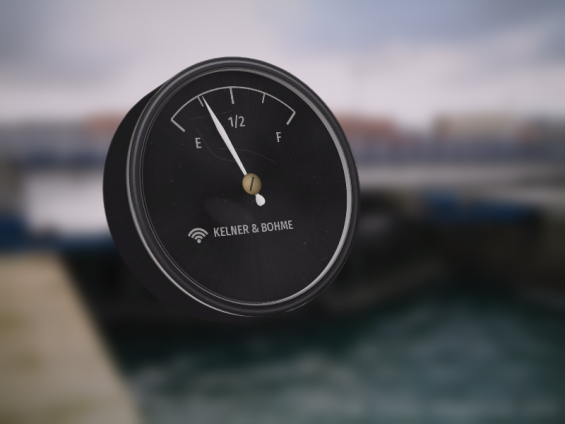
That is value=0.25
